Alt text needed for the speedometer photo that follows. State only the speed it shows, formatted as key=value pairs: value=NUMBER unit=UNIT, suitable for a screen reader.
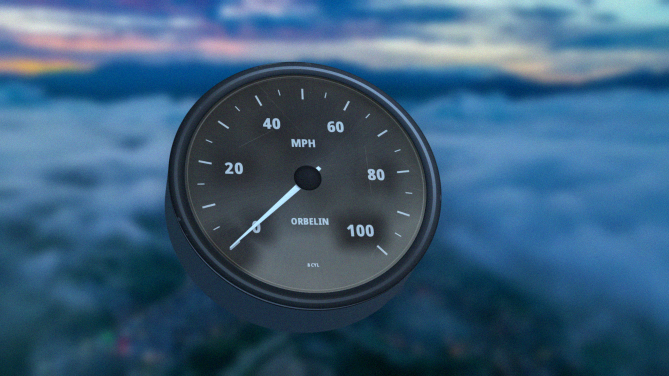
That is value=0 unit=mph
